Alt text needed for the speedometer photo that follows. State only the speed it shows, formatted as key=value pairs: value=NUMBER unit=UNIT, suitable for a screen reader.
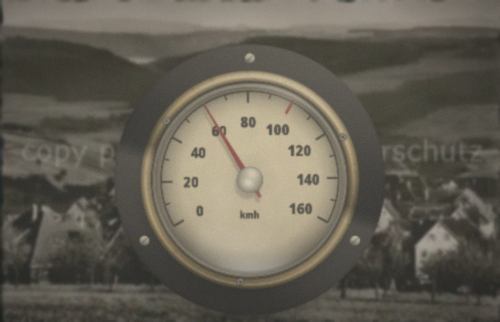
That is value=60 unit=km/h
